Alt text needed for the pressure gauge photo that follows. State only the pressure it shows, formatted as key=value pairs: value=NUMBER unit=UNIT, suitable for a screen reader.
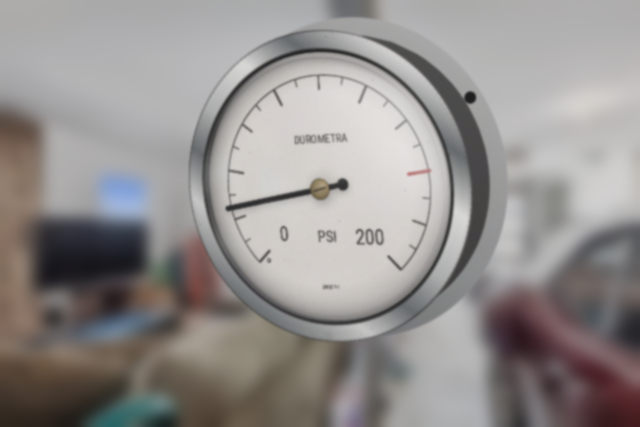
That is value=25 unit=psi
